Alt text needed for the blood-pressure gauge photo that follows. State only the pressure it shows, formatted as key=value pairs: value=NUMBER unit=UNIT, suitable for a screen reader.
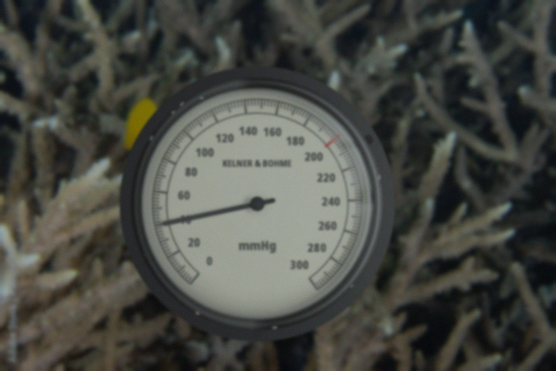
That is value=40 unit=mmHg
